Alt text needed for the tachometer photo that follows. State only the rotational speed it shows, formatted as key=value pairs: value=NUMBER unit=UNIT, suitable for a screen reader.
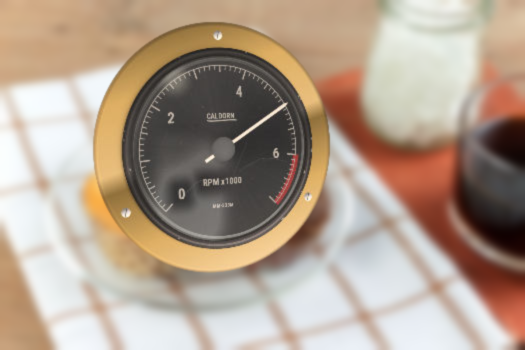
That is value=5000 unit=rpm
